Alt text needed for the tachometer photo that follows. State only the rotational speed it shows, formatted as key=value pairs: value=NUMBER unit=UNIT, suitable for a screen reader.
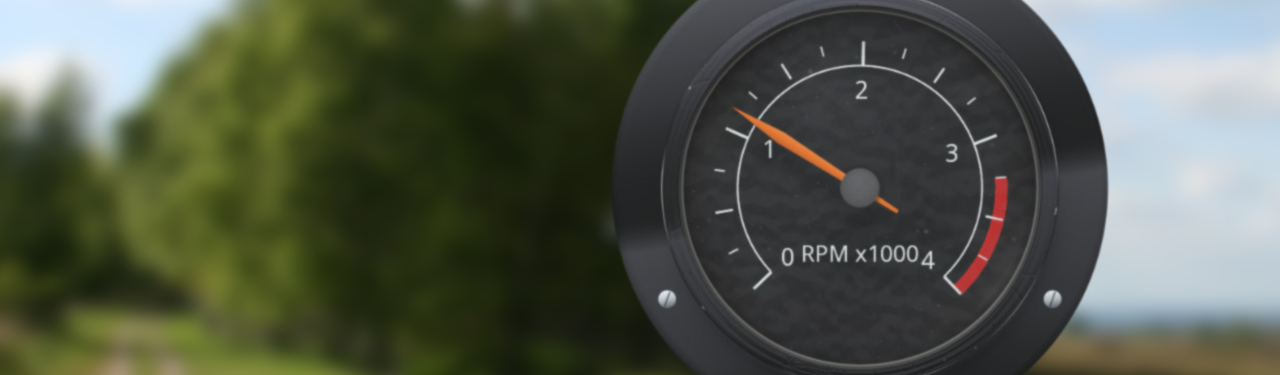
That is value=1125 unit=rpm
